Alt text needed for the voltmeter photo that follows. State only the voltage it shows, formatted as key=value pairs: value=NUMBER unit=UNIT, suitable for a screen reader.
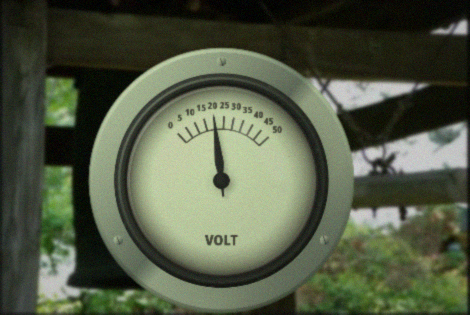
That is value=20 unit=V
